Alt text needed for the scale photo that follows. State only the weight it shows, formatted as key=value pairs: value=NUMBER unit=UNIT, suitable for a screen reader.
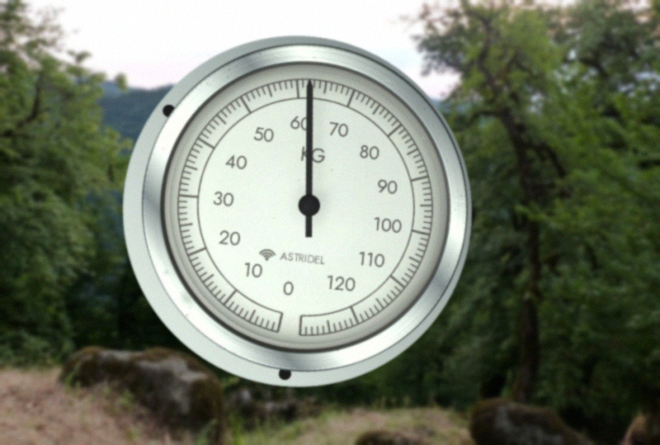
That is value=62 unit=kg
